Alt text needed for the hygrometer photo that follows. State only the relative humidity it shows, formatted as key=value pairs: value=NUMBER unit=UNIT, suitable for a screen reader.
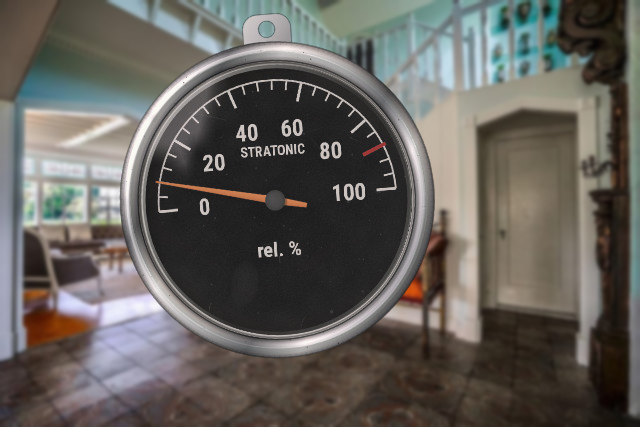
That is value=8 unit=%
